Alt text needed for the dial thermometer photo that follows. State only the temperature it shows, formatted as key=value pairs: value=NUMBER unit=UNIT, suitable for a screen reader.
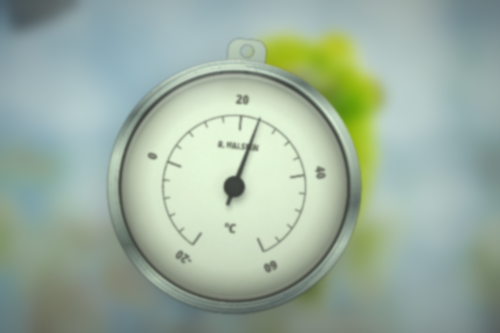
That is value=24 unit=°C
